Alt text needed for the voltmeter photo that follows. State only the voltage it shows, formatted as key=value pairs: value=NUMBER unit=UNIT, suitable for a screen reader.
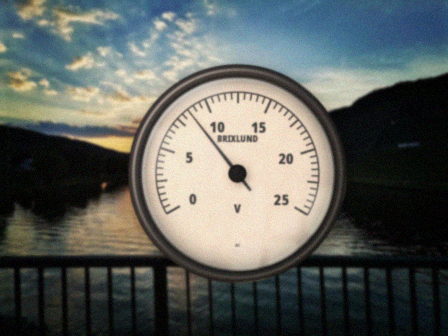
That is value=8.5 unit=V
